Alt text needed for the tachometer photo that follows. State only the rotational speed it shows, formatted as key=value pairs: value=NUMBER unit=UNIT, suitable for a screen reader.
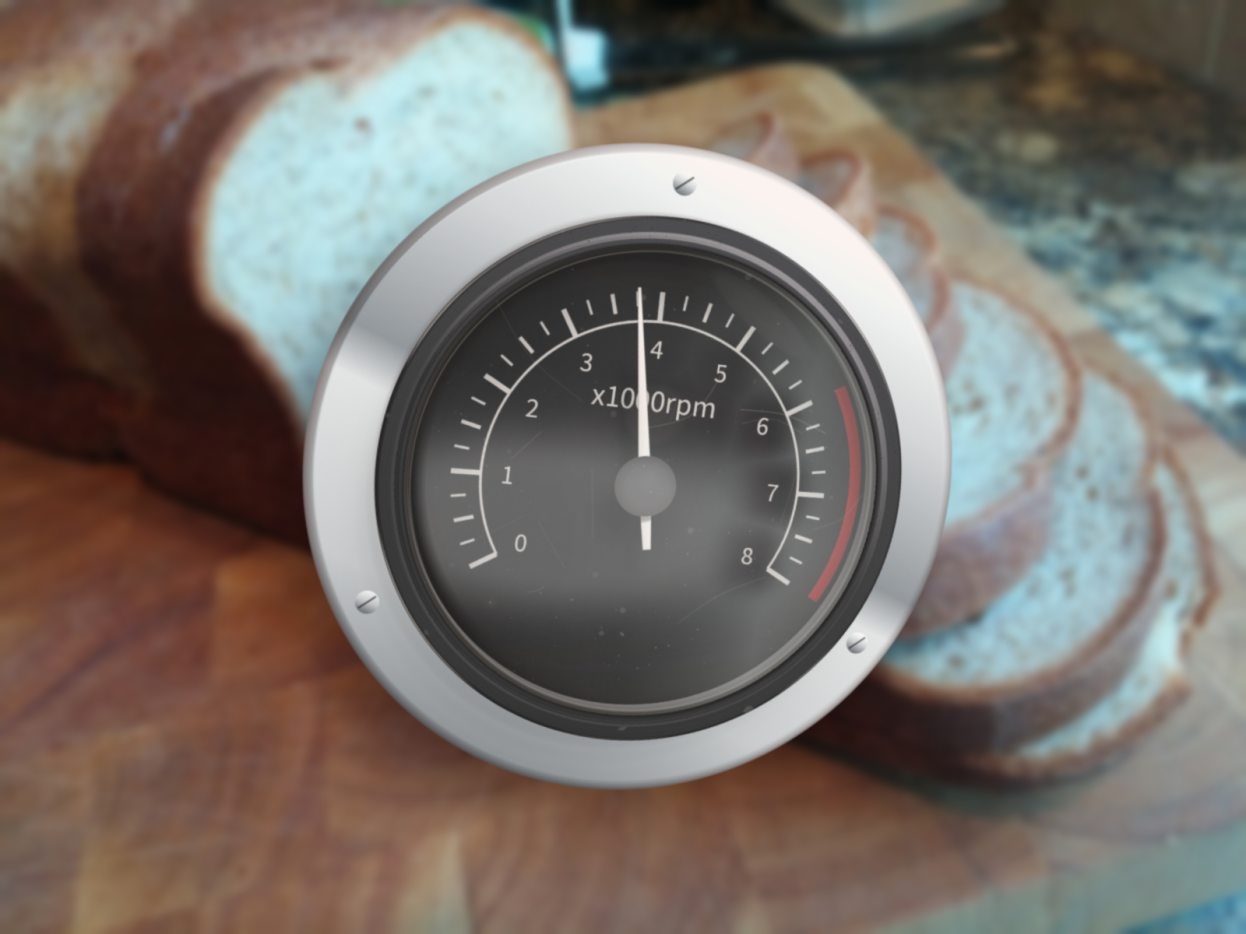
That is value=3750 unit=rpm
